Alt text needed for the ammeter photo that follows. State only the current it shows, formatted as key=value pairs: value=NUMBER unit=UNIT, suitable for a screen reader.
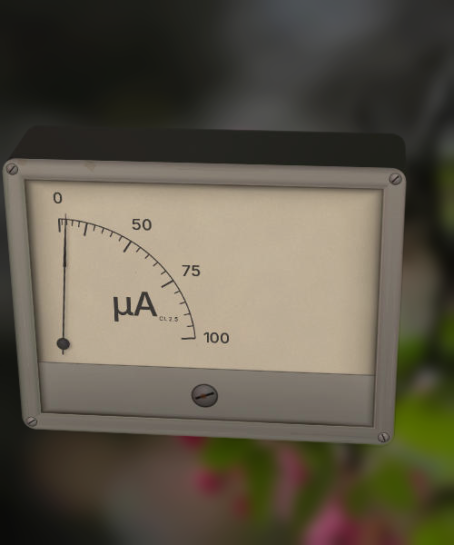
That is value=10 unit=µA
